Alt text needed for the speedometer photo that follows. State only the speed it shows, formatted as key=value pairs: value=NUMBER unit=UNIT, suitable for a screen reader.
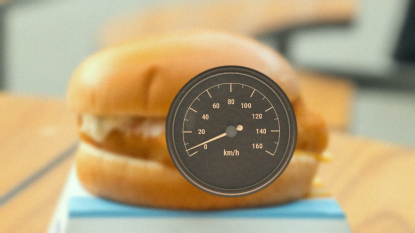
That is value=5 unit=km/h
